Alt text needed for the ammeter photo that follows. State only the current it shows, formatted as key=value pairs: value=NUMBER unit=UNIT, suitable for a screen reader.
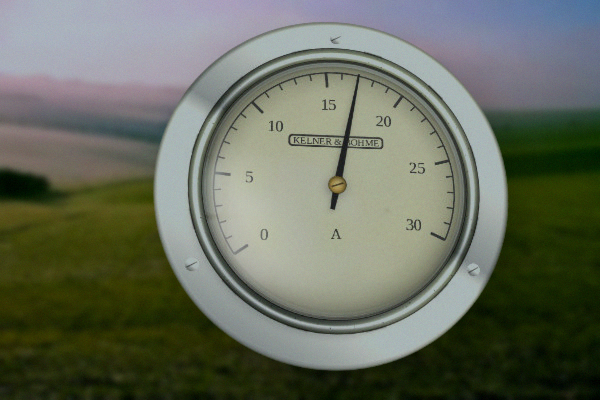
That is value=17 unit=A
